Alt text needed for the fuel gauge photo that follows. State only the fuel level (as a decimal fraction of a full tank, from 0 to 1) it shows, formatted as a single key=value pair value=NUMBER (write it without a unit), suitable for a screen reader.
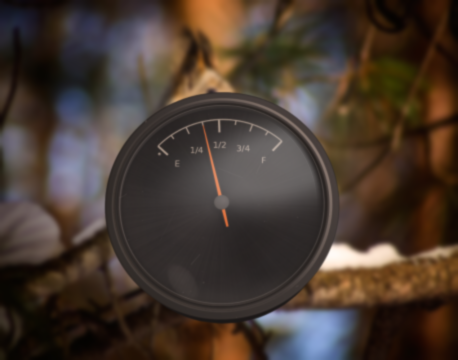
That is value=0.375
